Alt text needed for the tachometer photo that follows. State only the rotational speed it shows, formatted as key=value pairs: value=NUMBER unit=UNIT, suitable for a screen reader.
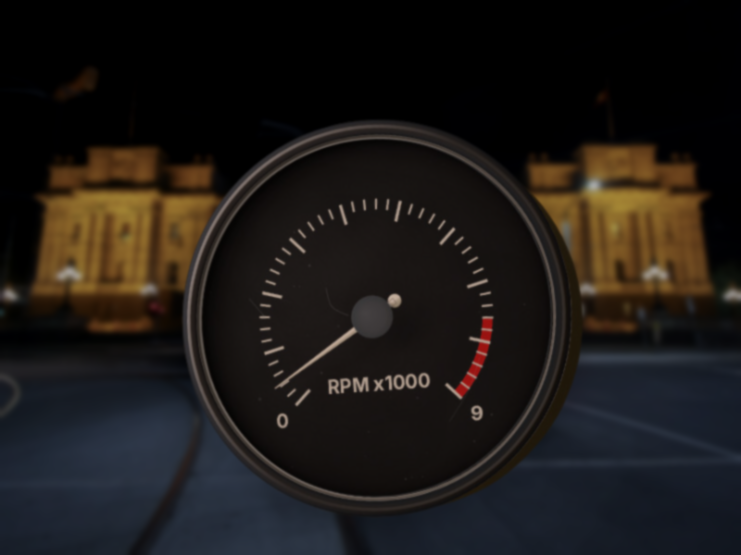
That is value=400 unit=rpm
